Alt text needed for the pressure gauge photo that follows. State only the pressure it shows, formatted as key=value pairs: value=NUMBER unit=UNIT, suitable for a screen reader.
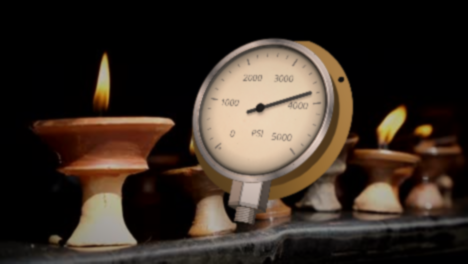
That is value=3800 unit=psi
